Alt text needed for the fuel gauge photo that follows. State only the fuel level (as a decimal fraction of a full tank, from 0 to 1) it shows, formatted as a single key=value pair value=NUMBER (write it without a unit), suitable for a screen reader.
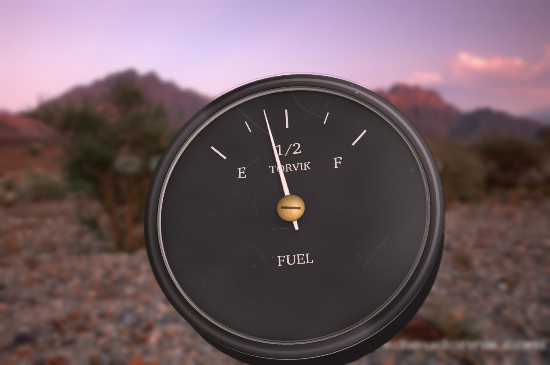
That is value=0.375
